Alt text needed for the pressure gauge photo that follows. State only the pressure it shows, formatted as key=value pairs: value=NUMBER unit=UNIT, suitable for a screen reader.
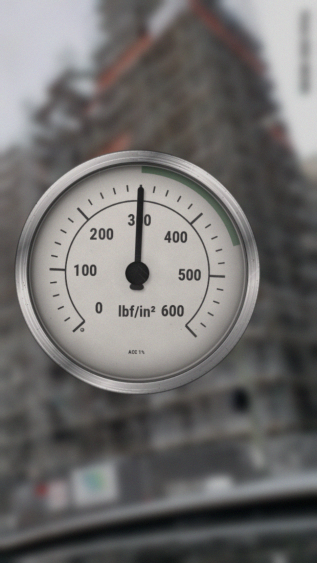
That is value=300 unit=psi
